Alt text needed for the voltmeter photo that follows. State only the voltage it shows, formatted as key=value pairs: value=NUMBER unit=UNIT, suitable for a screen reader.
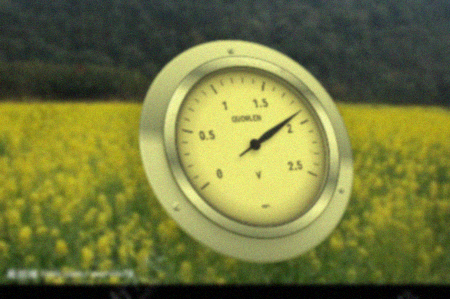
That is value=1.9 unit=V
